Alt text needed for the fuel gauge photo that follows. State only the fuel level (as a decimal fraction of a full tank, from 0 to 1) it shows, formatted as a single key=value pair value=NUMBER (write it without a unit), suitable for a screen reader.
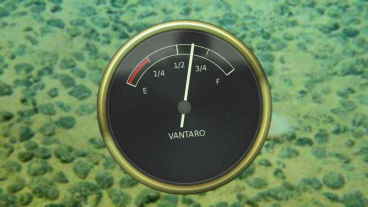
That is value=0.625
